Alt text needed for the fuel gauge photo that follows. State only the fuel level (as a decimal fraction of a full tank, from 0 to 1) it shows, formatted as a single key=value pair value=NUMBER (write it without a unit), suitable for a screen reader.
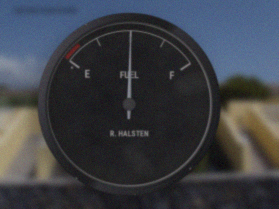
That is value=0.5
